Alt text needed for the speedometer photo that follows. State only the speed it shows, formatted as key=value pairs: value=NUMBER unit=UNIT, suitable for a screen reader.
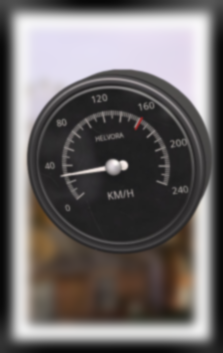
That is value=30 unit=km/h
